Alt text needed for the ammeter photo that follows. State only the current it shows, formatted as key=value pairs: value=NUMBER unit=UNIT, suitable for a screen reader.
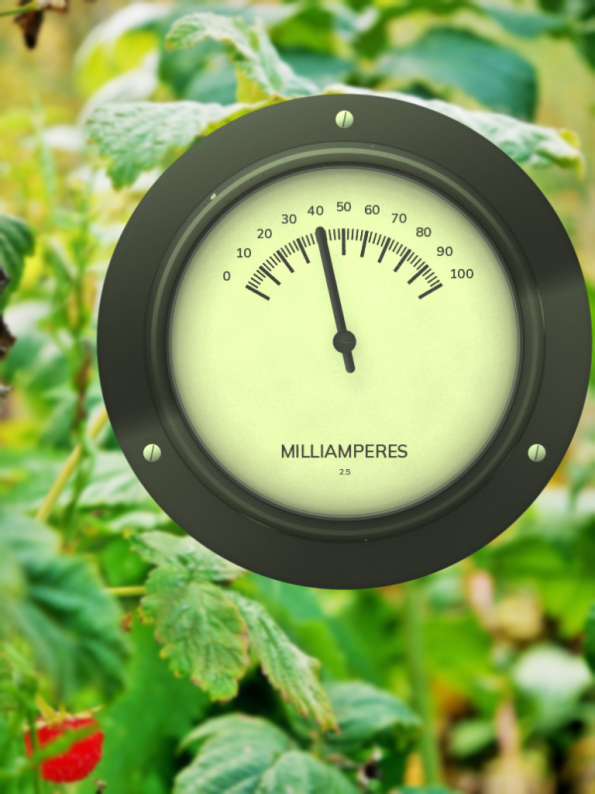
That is value=40 unit=mA
